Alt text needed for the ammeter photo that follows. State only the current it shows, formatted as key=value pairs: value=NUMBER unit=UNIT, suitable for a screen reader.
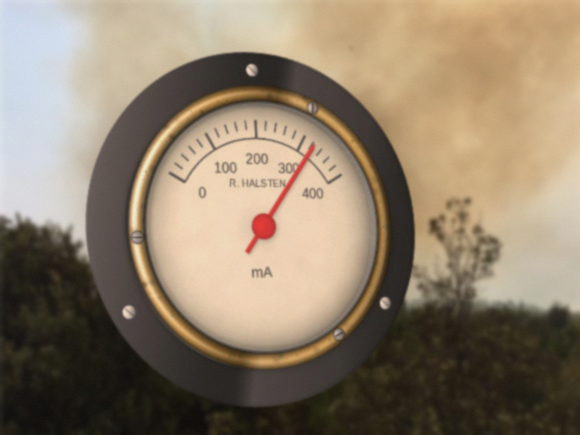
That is value=320 unit=mA
